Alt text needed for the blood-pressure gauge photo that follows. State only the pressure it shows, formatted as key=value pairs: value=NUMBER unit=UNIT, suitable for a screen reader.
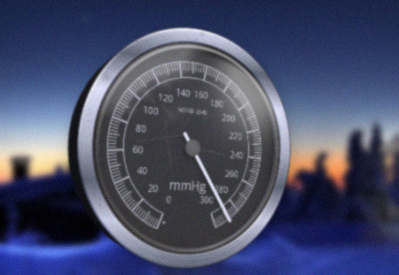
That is value=290 unit=mmHg
